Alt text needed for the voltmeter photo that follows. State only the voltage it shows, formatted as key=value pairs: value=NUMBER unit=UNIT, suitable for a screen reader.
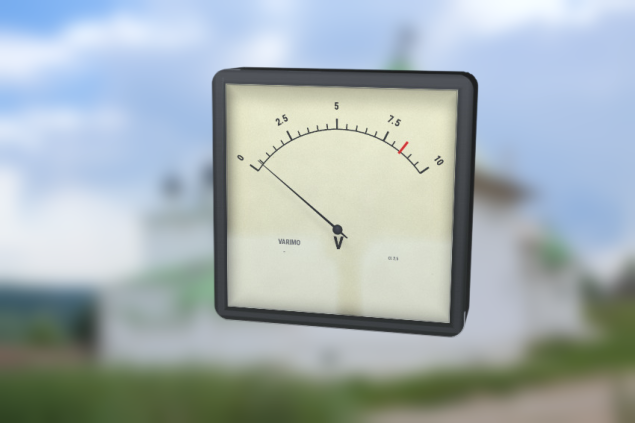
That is value=0.5 unit=V
